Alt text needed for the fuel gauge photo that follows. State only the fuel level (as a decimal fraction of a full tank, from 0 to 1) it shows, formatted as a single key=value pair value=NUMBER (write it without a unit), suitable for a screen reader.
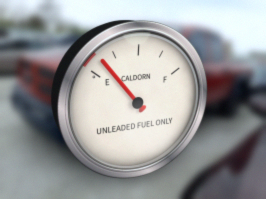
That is value=0.125
